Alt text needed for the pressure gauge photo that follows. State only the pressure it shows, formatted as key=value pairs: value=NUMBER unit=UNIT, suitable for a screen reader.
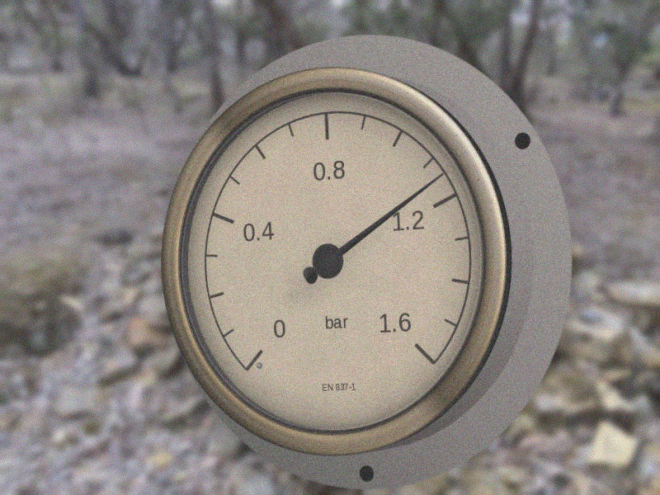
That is value=1.15 unit=bar
